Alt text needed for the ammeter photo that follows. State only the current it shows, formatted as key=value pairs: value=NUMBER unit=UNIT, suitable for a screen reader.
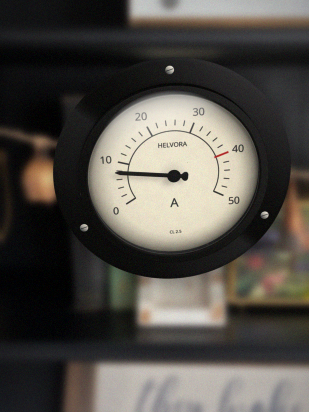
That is value=8 unit=A
